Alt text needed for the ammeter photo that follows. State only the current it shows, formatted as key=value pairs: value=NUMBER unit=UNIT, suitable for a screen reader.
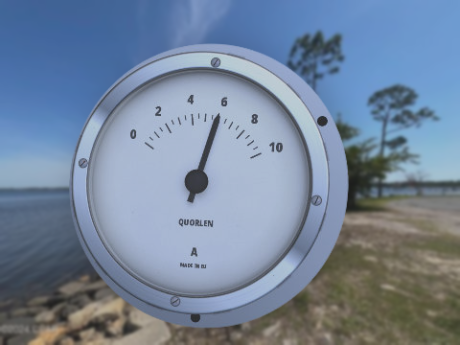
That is value=6 unit=A
